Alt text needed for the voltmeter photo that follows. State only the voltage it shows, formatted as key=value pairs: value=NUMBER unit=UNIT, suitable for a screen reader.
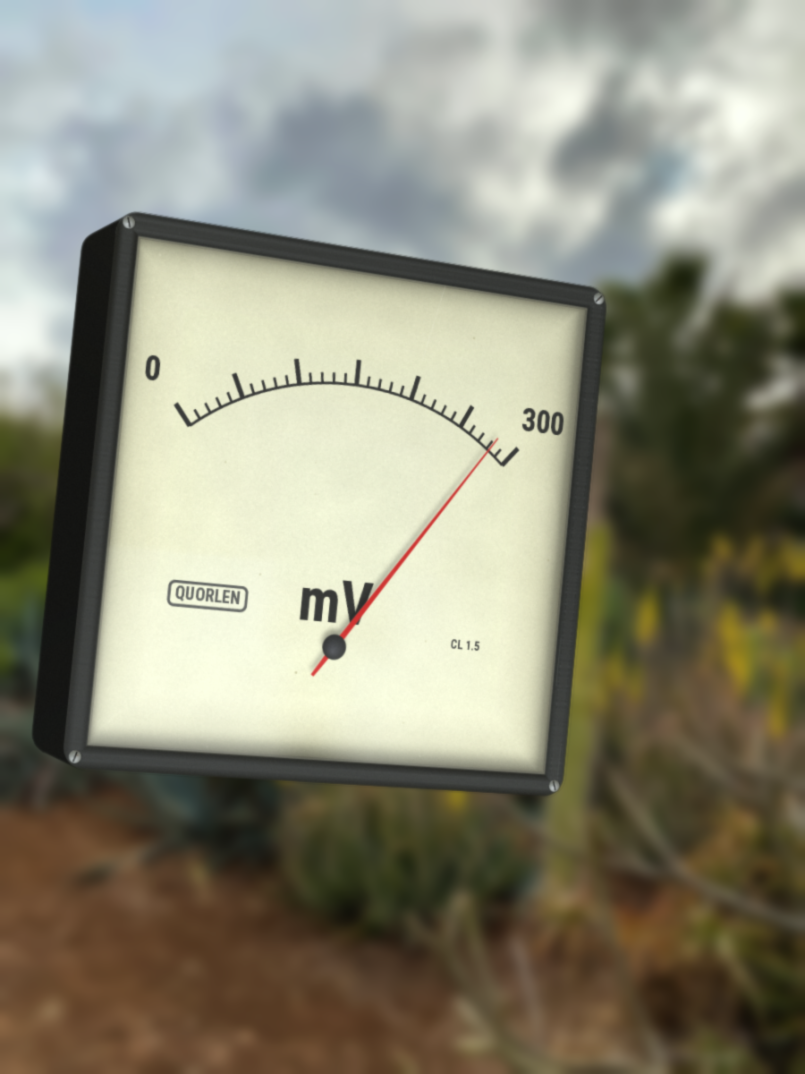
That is value=280 unit=mV
